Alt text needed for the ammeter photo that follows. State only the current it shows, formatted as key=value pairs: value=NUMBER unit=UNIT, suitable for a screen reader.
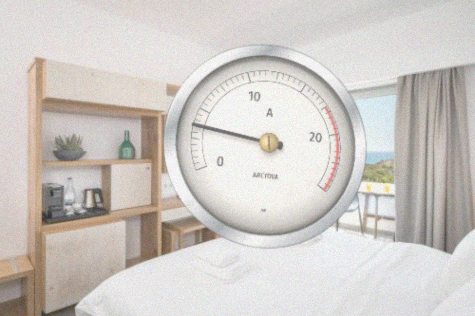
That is value=3.5 unit=A
